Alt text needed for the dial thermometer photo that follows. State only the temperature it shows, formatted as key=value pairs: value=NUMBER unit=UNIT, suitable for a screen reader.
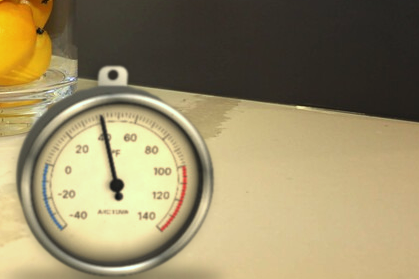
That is value=40 unit=°F
